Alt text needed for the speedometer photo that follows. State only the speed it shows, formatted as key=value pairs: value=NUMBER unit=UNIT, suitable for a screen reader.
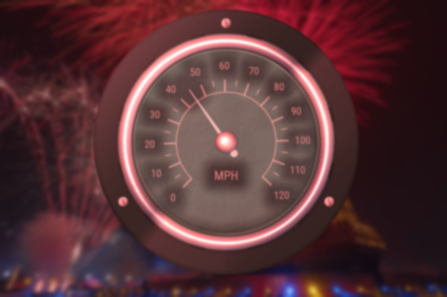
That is value=45 unit=mph
